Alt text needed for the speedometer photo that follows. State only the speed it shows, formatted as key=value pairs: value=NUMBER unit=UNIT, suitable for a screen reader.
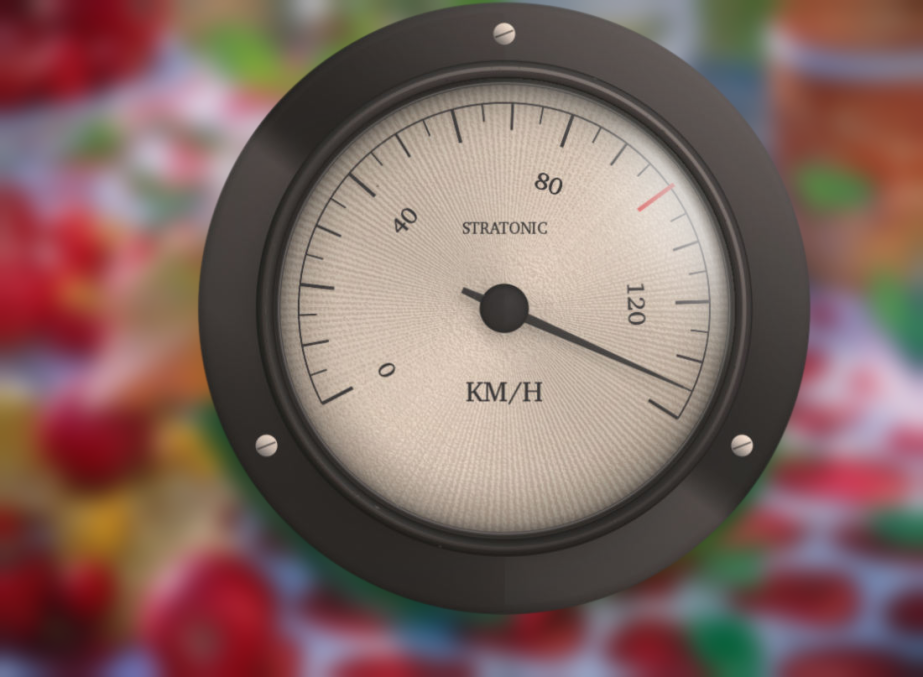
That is value=135 unit=km/h
